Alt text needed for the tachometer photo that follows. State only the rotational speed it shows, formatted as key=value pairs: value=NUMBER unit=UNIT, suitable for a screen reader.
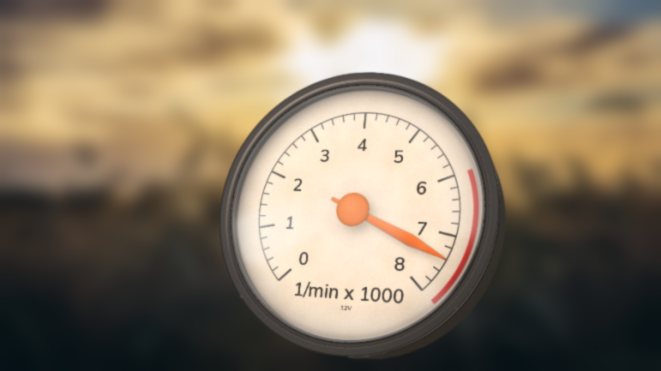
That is value=7400 unit=rpm
